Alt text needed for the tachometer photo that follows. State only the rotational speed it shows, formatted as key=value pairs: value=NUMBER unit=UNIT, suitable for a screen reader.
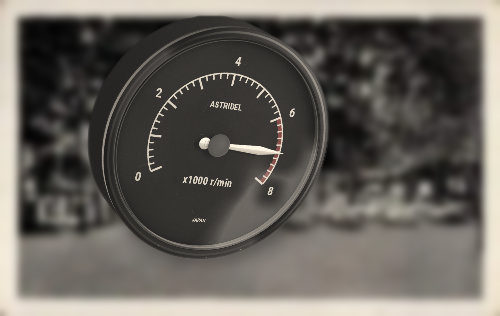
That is value=7000 unit=rpm
